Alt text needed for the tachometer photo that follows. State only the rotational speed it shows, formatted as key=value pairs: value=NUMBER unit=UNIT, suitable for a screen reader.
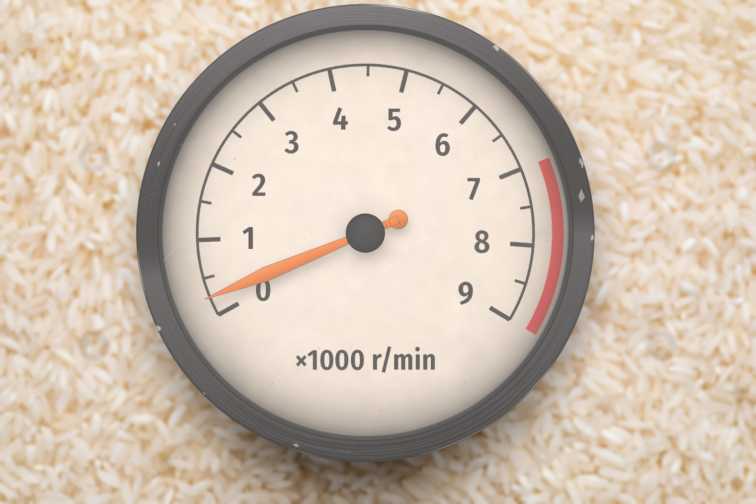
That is value=250 unit=rpm
